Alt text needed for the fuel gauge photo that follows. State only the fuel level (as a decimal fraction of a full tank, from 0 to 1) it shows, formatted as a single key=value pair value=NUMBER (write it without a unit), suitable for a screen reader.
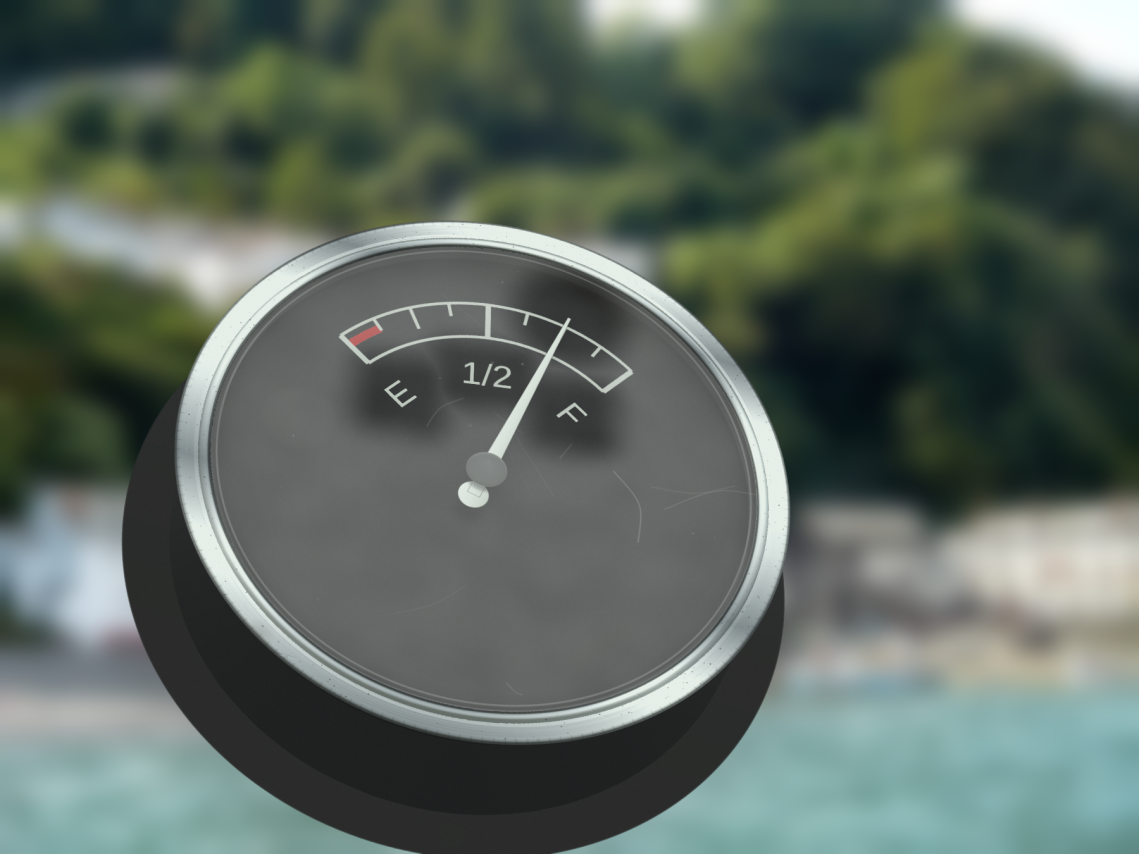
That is value=0.75
